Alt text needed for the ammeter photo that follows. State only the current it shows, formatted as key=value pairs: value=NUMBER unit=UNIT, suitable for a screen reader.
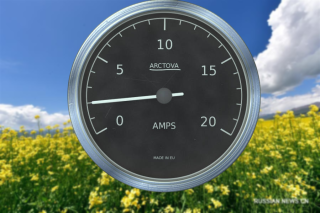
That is value=2 unit=A
